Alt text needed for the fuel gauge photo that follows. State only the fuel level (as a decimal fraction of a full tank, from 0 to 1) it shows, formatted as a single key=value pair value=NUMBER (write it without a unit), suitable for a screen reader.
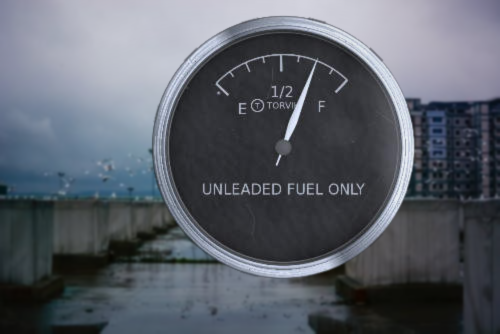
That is value=0.75
